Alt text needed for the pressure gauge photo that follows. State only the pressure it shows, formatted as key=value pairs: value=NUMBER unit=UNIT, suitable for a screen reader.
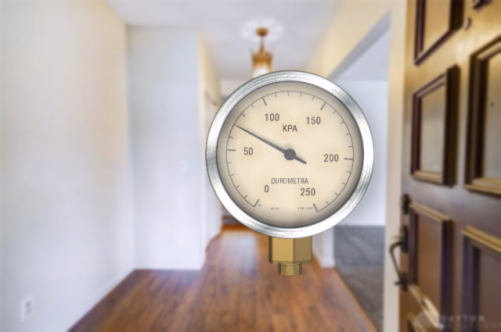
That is value=70 unit=kPa
